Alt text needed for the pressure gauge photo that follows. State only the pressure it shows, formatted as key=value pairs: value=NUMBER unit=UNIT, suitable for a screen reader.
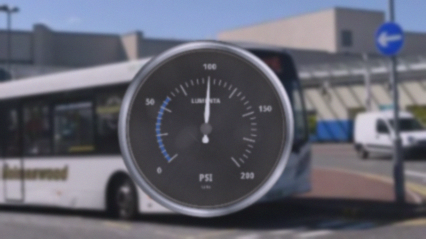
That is value=100 unit=psi
